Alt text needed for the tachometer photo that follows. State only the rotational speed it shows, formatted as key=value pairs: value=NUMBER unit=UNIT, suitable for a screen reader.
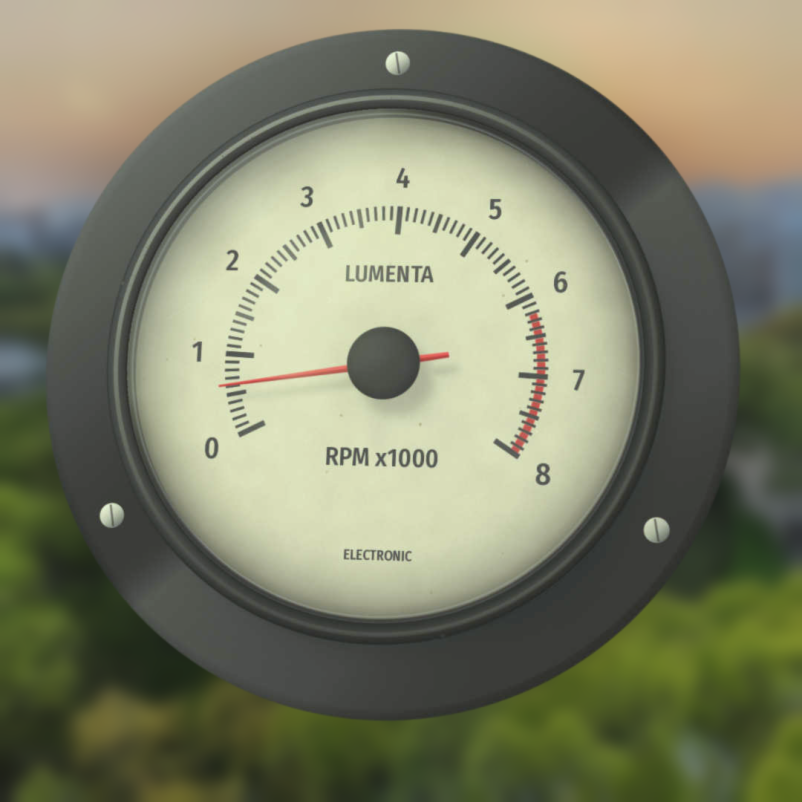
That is value=600 unit=rpm
